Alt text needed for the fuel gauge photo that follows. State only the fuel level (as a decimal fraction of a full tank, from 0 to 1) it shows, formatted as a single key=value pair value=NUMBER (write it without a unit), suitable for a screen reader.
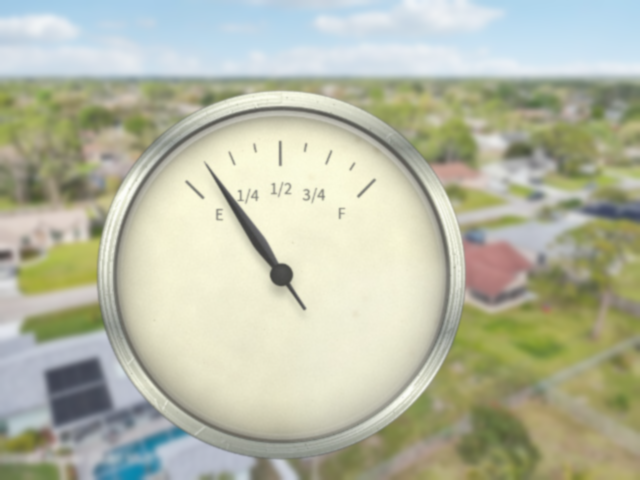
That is value=0.125
